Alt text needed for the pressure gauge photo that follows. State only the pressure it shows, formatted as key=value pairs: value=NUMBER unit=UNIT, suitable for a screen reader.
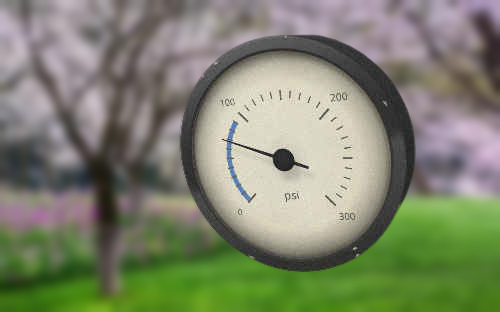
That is value=70 unit=psi
